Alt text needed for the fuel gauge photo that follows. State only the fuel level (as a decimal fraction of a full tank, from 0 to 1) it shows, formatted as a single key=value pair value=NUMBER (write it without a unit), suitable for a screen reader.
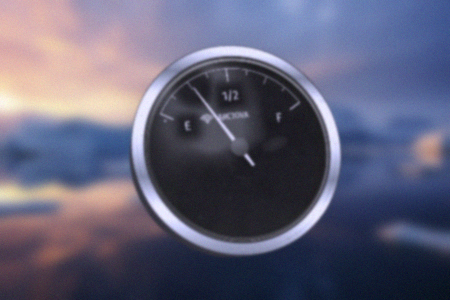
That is value=0.25
